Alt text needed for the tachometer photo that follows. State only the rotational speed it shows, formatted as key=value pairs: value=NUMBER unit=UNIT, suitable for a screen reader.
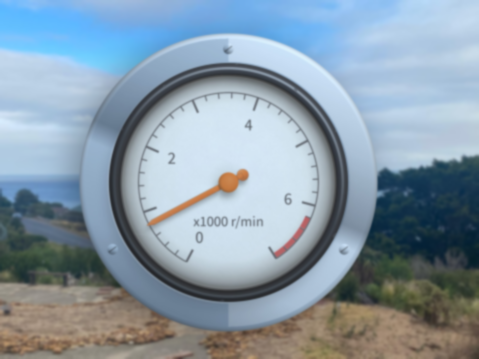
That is value=800 unit=rpm
